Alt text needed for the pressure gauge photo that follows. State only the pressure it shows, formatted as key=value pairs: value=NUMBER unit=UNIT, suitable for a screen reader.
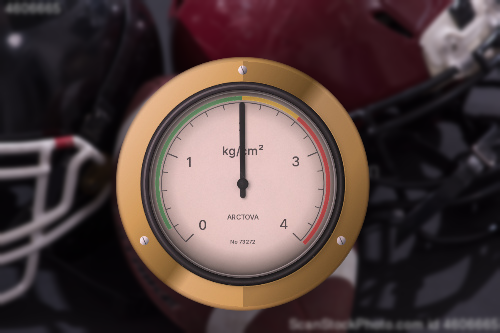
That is value=2 unit=kg/cm²
